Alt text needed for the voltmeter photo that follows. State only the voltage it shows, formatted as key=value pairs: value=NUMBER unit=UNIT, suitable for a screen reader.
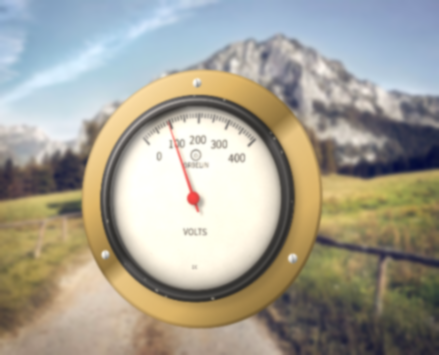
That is value=100 unit=V
